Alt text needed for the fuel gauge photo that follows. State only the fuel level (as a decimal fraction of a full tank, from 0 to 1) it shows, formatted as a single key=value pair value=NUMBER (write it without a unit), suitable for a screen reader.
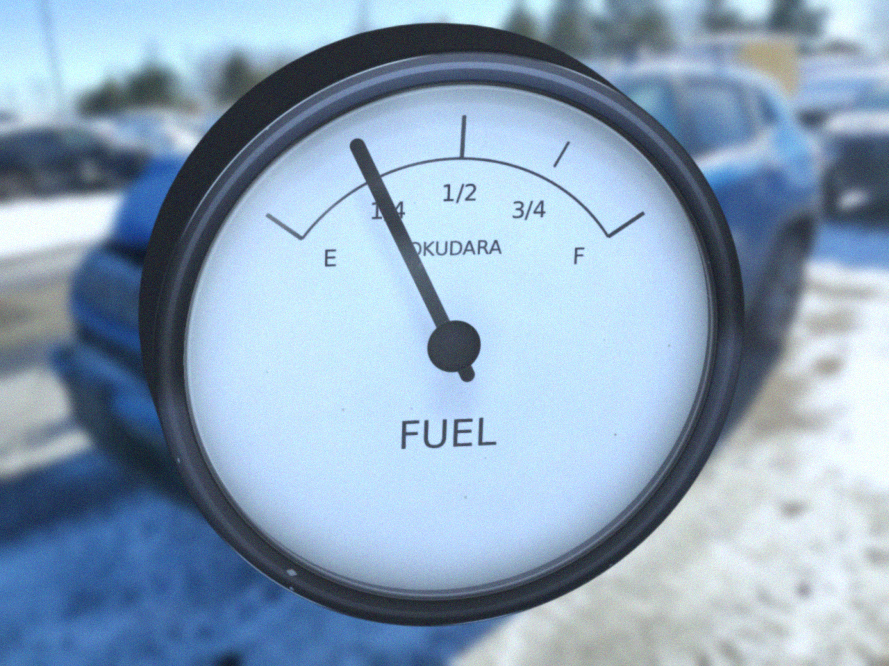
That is value=0.25
